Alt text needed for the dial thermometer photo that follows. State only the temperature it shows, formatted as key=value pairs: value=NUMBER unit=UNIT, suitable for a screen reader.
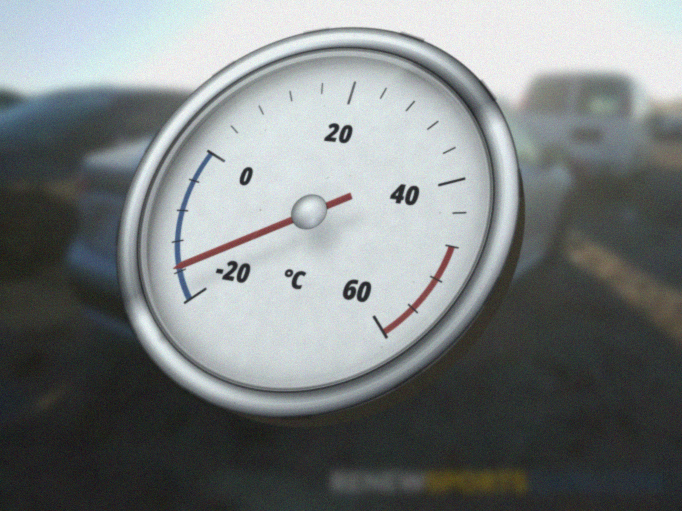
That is value=-16 unit=°C
